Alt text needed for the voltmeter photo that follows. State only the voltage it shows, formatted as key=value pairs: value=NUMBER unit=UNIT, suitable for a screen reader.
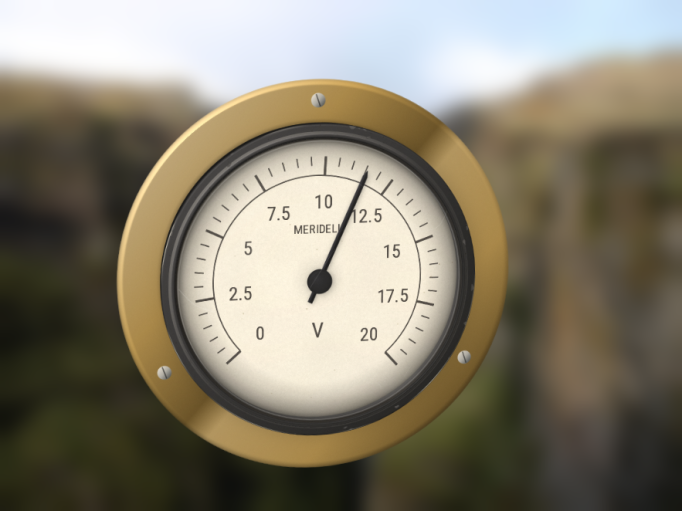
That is value=11.5 unit=V
